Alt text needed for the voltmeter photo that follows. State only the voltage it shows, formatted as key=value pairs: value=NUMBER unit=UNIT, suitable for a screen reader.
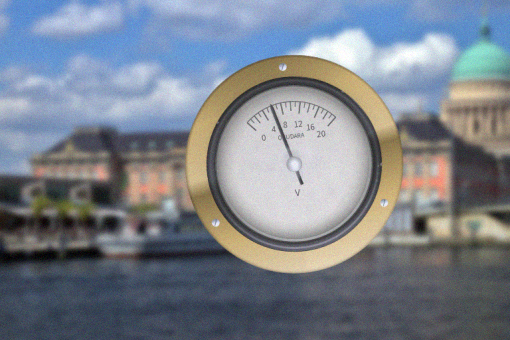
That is value=6 unit=V
